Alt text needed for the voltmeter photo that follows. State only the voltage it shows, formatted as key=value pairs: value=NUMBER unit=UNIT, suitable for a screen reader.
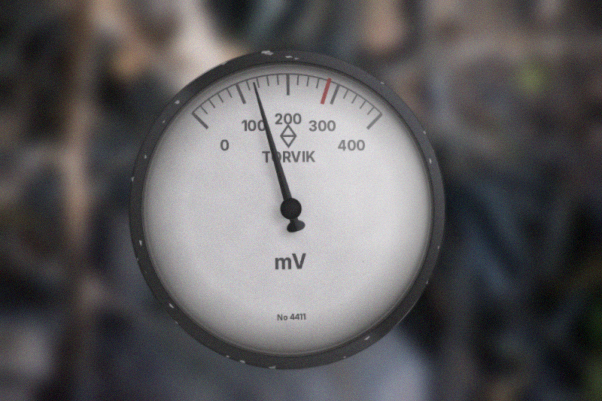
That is value=130 unit=mV
